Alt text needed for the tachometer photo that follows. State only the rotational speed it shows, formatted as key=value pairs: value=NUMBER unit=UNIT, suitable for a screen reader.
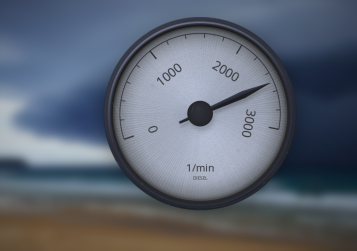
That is value=2500 unit=rpm
